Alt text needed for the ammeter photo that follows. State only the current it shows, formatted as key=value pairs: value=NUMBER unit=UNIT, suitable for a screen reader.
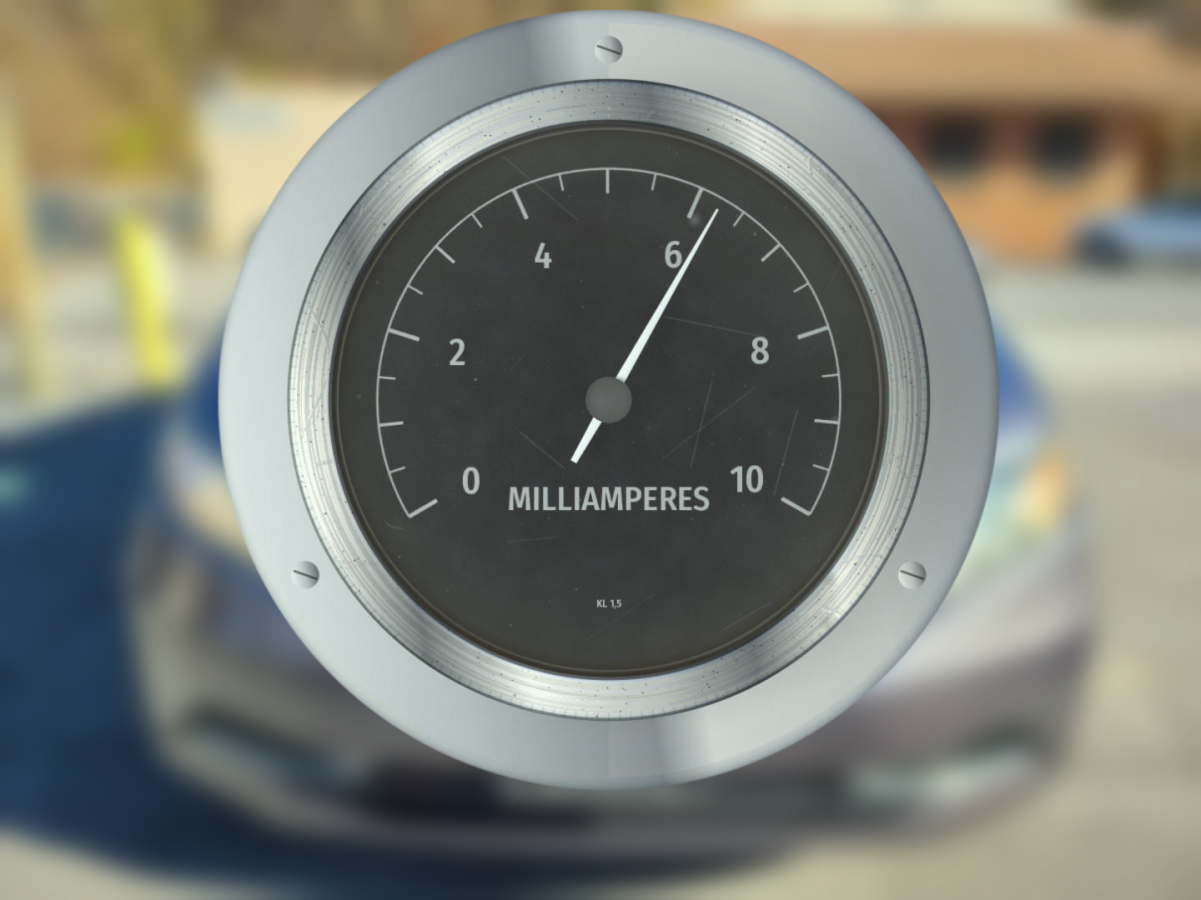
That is value=6.25 unit=mA
